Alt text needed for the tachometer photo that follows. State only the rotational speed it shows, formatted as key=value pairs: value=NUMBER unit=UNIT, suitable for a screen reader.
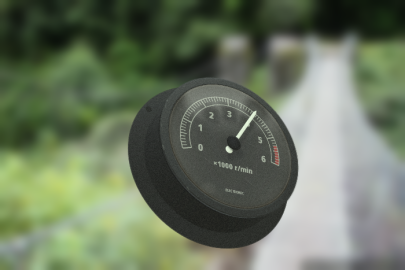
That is value=4000 unit=rpm
